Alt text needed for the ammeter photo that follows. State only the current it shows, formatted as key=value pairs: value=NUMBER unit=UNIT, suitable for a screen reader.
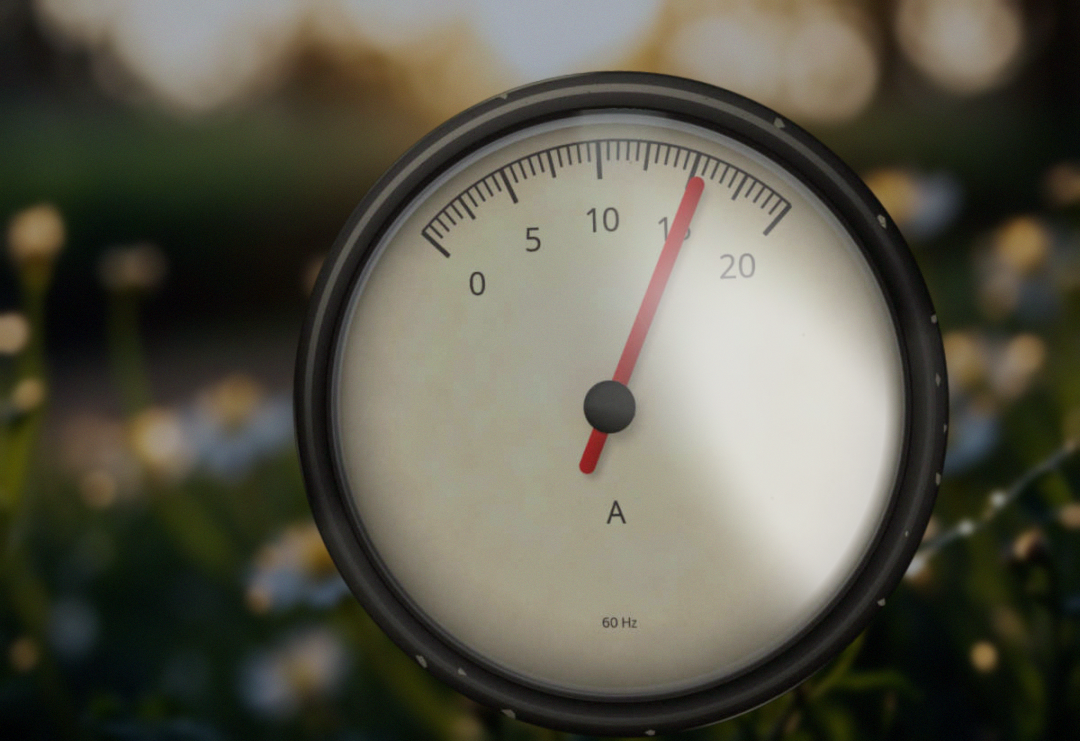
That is value=15.5 unit=A
